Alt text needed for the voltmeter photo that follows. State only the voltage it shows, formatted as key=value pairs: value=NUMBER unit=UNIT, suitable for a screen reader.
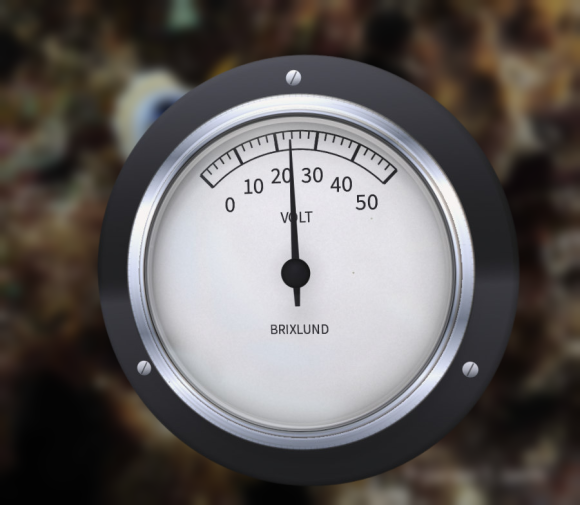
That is value=24 unit=V
